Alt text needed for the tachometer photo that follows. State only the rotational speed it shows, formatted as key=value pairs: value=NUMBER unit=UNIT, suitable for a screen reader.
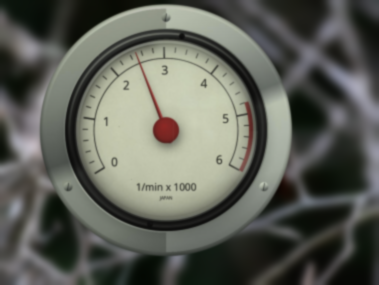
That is value=2500 unit=rpm
